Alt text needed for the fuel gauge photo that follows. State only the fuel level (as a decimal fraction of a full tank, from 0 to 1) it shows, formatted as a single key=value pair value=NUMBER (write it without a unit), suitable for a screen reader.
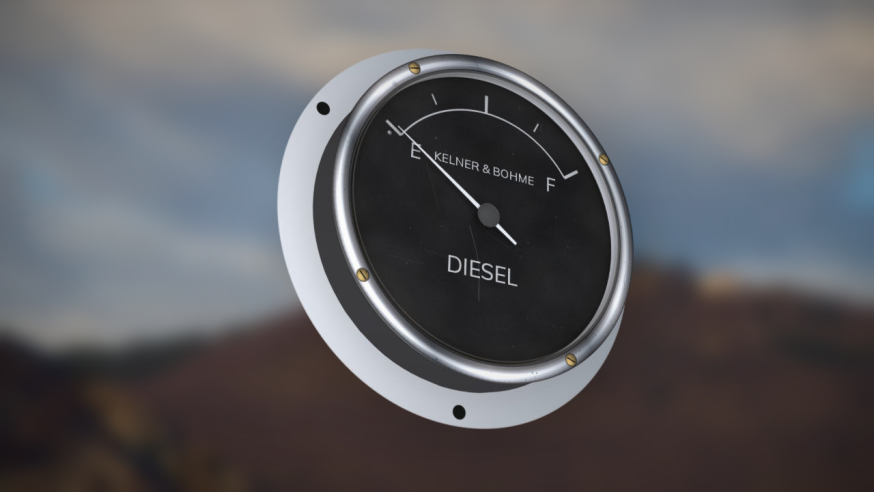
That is value=0
